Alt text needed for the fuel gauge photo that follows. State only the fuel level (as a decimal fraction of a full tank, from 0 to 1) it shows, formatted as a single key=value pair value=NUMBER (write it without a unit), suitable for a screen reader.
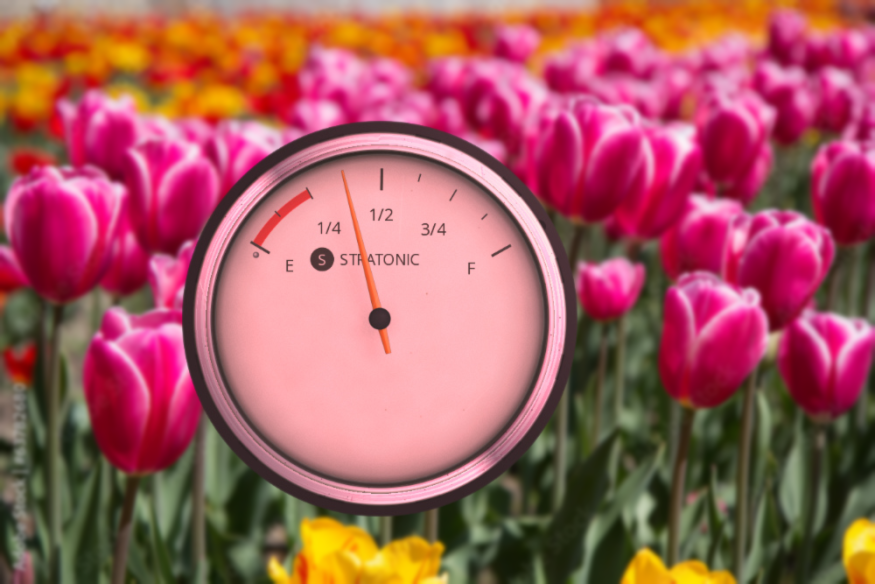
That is value=0.375
